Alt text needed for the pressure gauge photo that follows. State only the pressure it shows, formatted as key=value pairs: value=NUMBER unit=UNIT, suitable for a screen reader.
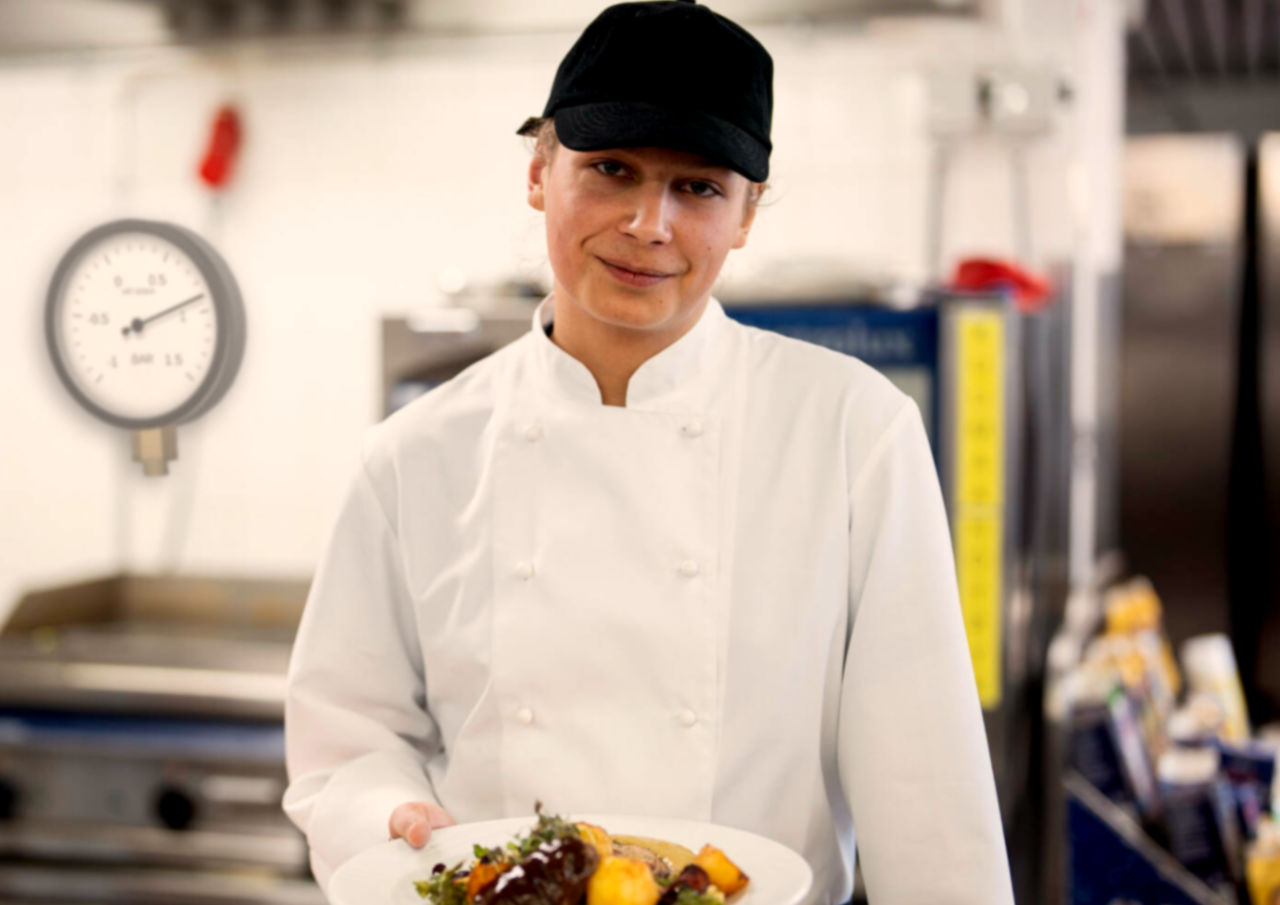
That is value=0.9 unit=bar
